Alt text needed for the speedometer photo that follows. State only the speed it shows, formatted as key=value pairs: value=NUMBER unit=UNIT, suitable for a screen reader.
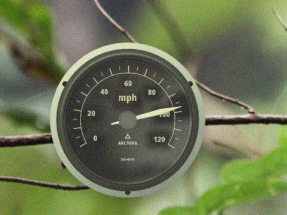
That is value=97.5 unit=mph
